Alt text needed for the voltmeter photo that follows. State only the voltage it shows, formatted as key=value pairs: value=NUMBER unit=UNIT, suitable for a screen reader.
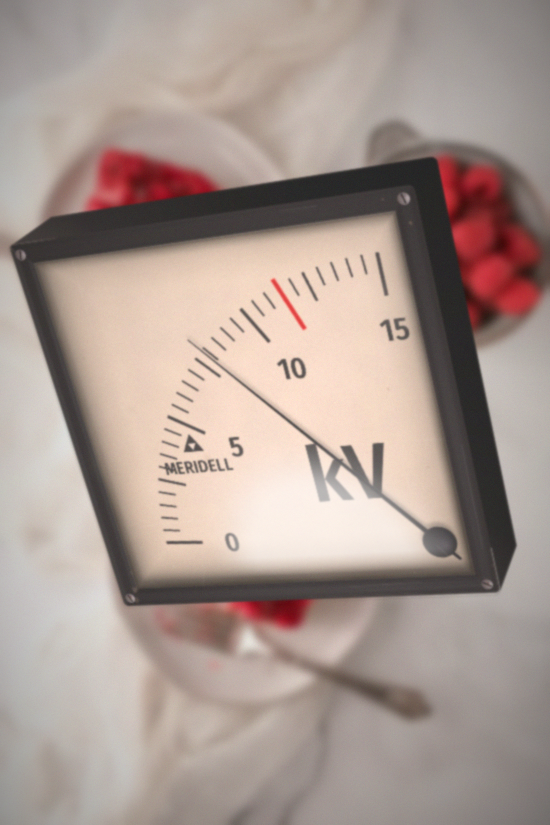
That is value=8 unit=kV
